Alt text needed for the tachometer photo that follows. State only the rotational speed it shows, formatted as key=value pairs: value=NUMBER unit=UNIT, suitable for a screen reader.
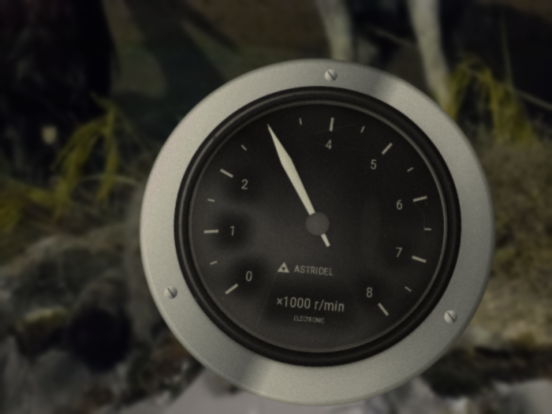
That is value=3000 unit=rpm
